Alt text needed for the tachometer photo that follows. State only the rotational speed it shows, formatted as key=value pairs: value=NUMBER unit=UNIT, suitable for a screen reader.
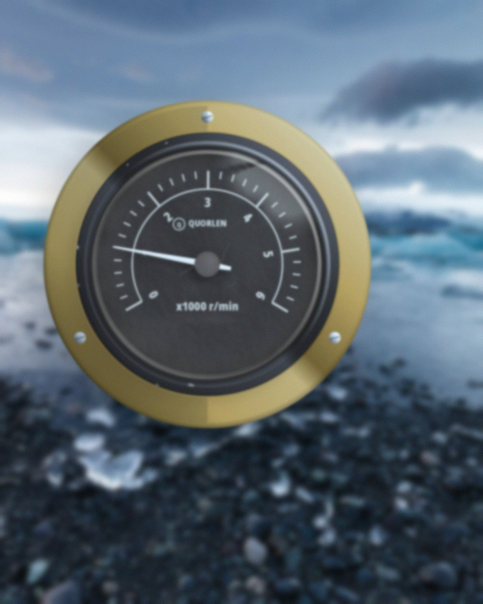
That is value=1000 unit=rpm
